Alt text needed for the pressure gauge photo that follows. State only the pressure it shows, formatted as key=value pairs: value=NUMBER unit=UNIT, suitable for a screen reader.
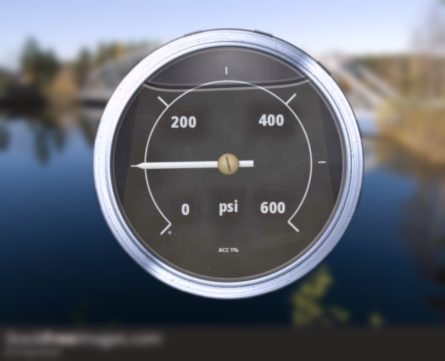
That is value=100 unit=psi
